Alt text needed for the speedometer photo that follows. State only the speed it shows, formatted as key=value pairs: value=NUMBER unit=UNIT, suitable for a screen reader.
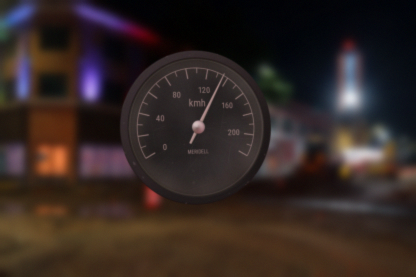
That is value=135 unit=km/h
